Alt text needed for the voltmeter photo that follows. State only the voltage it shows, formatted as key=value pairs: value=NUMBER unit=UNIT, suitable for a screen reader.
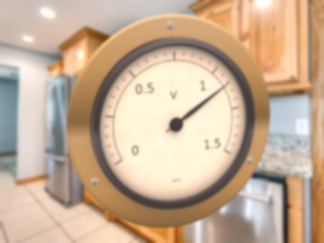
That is value=1.1 unit=V
